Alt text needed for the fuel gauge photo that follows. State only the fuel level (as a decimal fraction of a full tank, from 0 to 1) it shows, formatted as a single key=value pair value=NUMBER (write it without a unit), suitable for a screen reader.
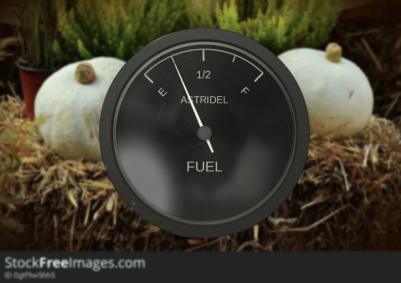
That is value=0.25
